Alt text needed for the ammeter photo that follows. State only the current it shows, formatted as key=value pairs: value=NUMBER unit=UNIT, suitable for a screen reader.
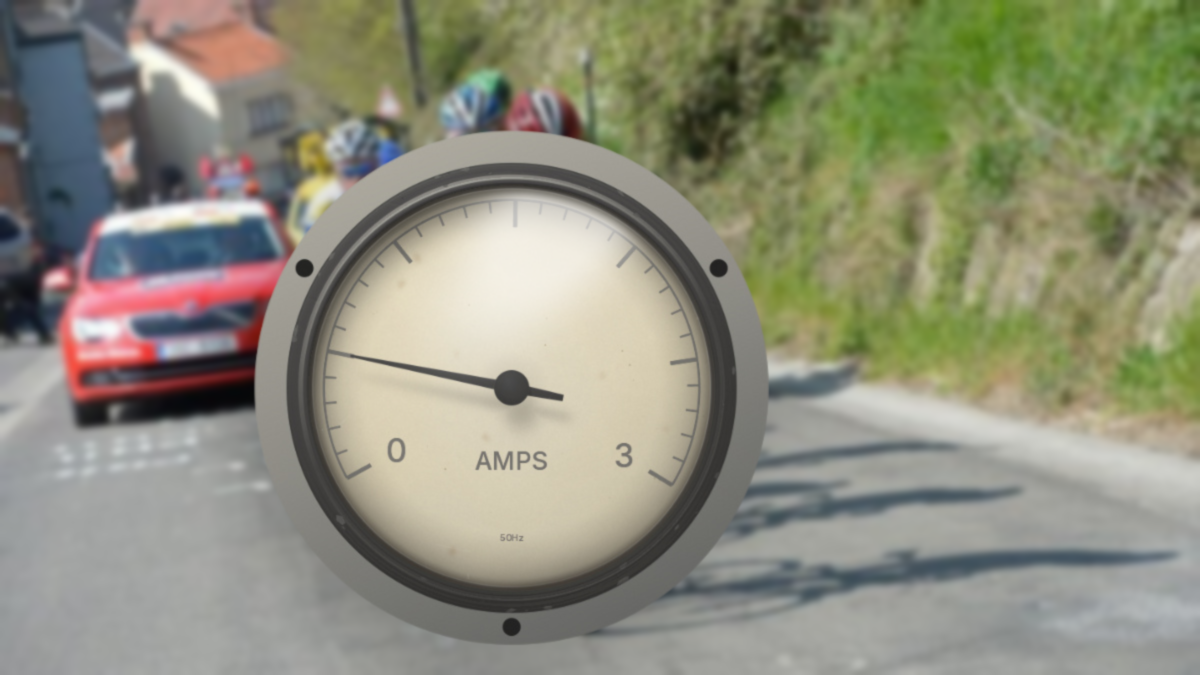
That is value=0.5 unit=A
